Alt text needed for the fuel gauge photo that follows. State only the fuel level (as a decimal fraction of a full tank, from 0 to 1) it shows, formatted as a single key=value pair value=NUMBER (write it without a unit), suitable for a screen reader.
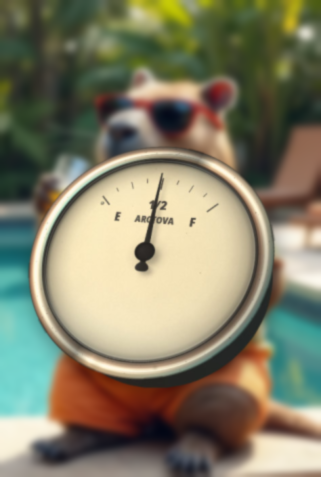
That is value=0.5
